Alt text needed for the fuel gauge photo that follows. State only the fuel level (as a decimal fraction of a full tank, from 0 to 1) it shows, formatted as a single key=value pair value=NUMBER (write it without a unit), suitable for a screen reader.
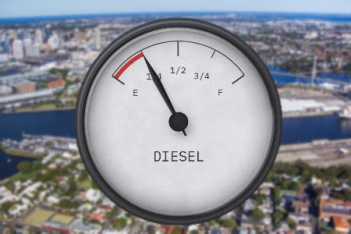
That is value=0.25
